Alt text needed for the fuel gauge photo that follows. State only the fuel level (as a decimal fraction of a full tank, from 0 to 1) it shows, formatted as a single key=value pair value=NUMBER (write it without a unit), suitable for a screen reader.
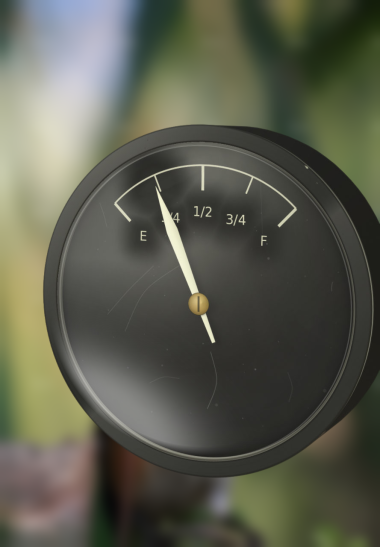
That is value=0.25
